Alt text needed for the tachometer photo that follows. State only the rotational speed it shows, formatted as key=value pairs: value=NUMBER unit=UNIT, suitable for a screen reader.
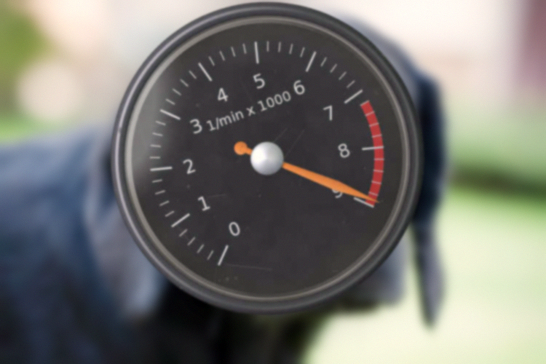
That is value=8900 unit=rpm
